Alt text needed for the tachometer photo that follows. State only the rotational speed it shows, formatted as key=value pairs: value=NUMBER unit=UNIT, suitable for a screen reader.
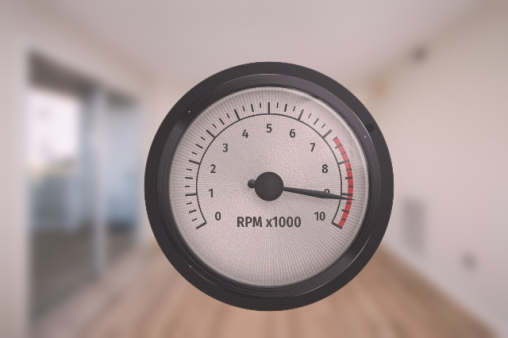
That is value=9125 unit=rpm
